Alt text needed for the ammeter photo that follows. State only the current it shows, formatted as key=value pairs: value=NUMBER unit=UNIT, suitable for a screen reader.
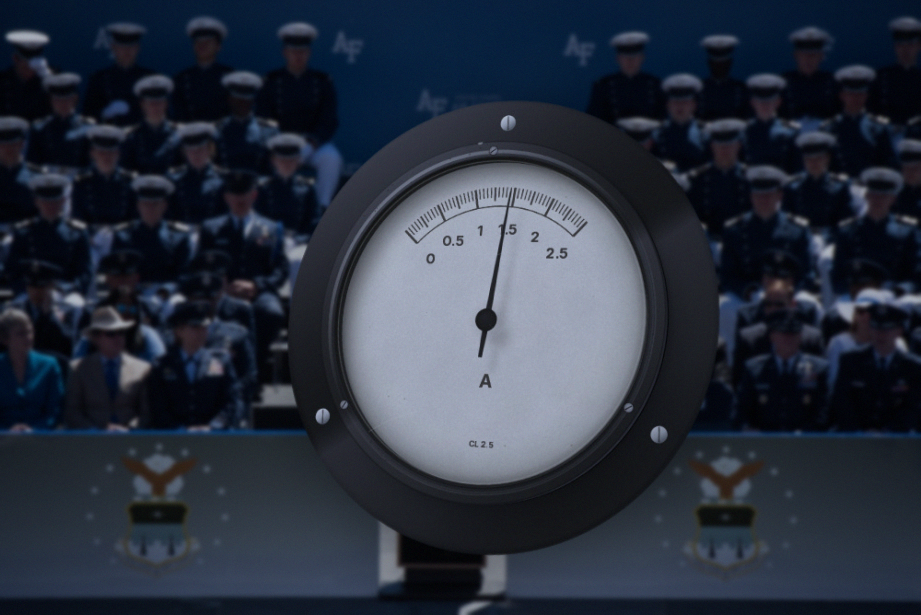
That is value=1.5 unit=A
